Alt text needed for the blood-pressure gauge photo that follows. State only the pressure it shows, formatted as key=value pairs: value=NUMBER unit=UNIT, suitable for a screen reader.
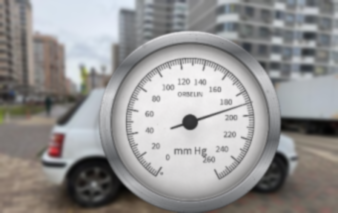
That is value=190 unit=mmHg
